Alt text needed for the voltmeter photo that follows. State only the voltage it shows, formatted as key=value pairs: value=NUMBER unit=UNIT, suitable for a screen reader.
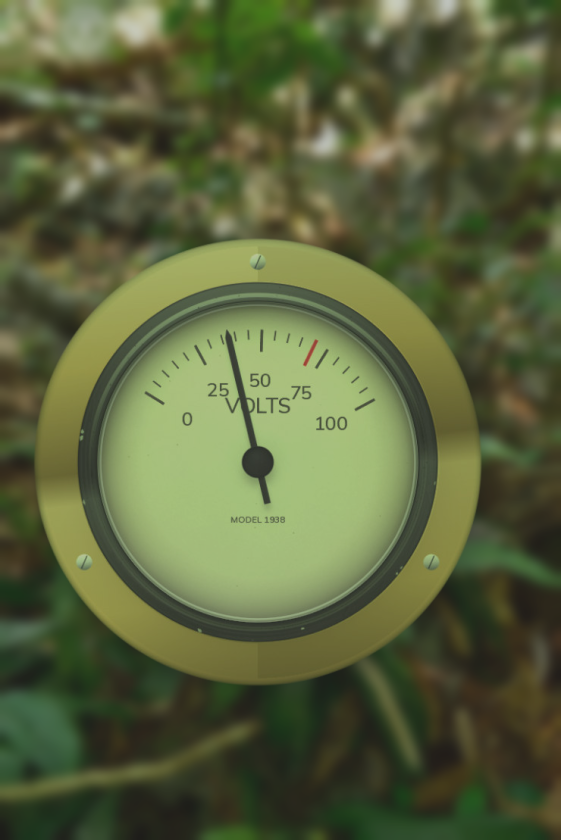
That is value=37.5 unit=V
